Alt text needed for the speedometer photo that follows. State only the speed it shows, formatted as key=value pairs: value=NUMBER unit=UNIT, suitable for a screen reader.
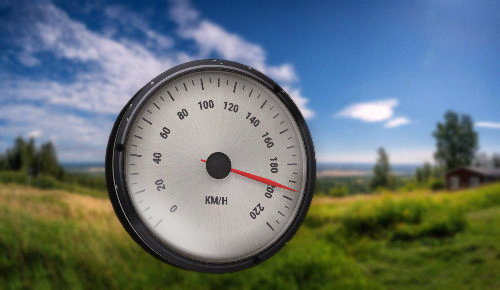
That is value=195 unit=km/h
